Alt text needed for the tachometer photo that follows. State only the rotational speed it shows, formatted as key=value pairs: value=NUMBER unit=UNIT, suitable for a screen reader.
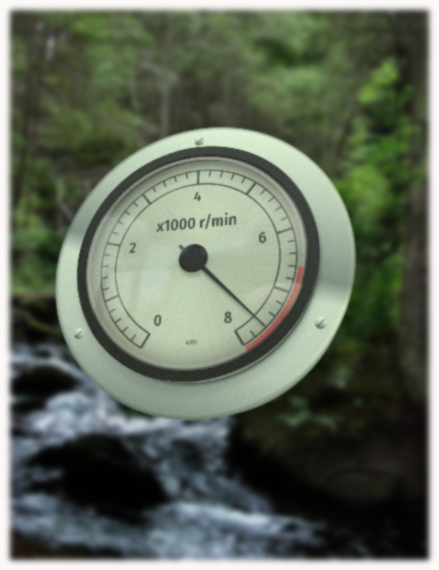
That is value=7600 unit=rpm
